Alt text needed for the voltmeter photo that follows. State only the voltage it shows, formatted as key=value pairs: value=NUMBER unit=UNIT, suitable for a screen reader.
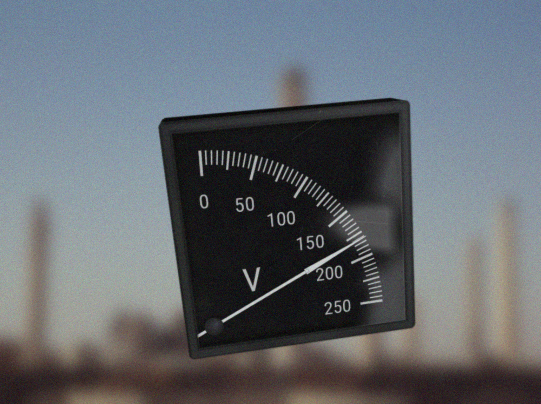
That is value=180 unit=V
